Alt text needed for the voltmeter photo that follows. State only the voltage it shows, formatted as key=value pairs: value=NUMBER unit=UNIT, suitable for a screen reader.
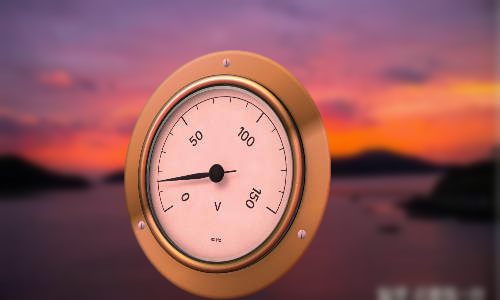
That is value=15 unit=V
